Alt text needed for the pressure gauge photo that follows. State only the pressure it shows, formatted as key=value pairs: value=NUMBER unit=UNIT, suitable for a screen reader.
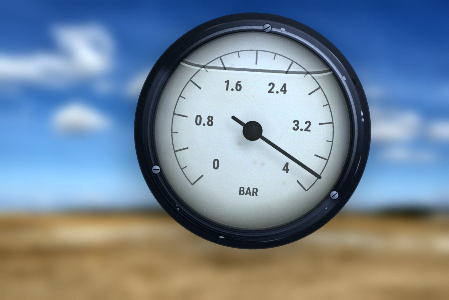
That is value=3.8 unit=bar
